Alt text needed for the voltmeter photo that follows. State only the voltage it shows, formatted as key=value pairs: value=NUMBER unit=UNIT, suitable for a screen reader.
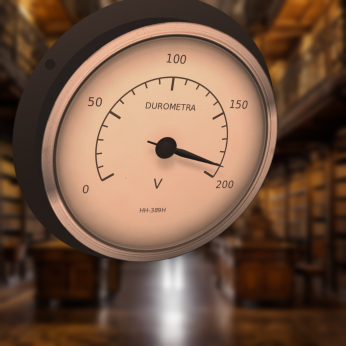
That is value=190 unit=V
